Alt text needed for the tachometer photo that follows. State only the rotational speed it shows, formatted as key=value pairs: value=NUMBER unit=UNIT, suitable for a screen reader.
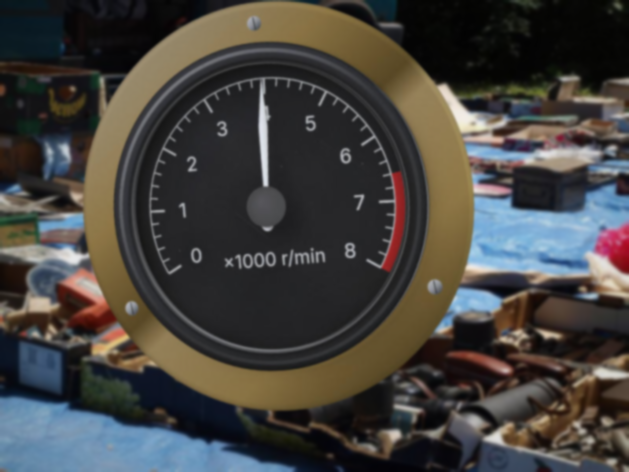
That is value=4000 unit=rpm
